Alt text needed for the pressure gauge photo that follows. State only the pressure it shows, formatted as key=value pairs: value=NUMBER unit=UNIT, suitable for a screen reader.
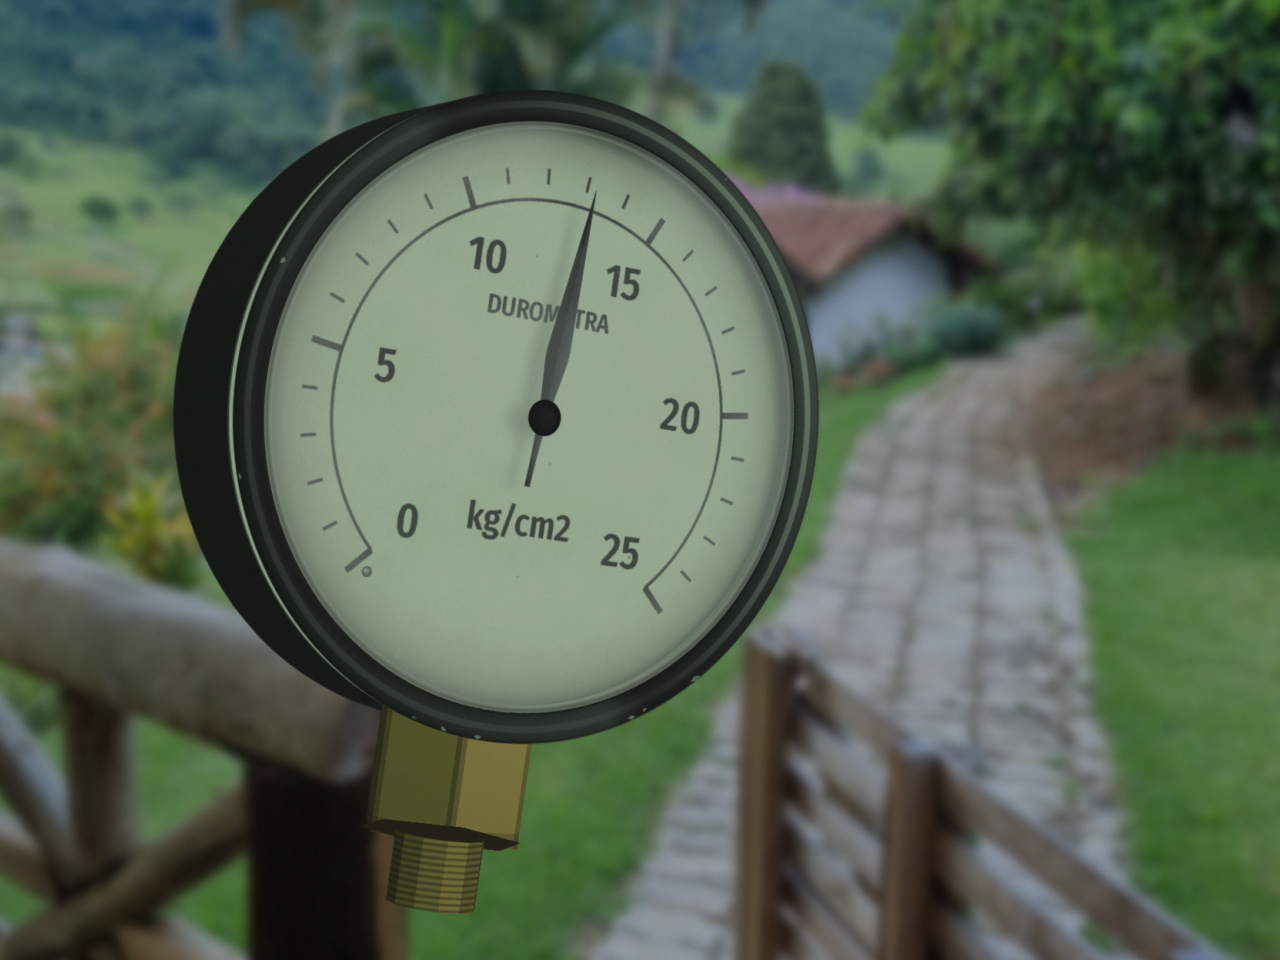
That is value=13 unit=kg/cm²
